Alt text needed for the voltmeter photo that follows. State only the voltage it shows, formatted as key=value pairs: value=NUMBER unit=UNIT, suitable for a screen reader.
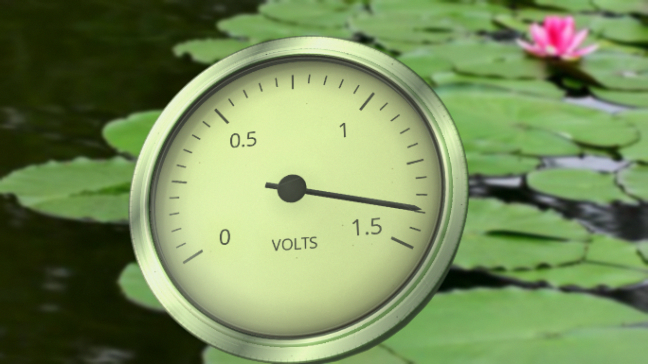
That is value=1.4 unit=V
